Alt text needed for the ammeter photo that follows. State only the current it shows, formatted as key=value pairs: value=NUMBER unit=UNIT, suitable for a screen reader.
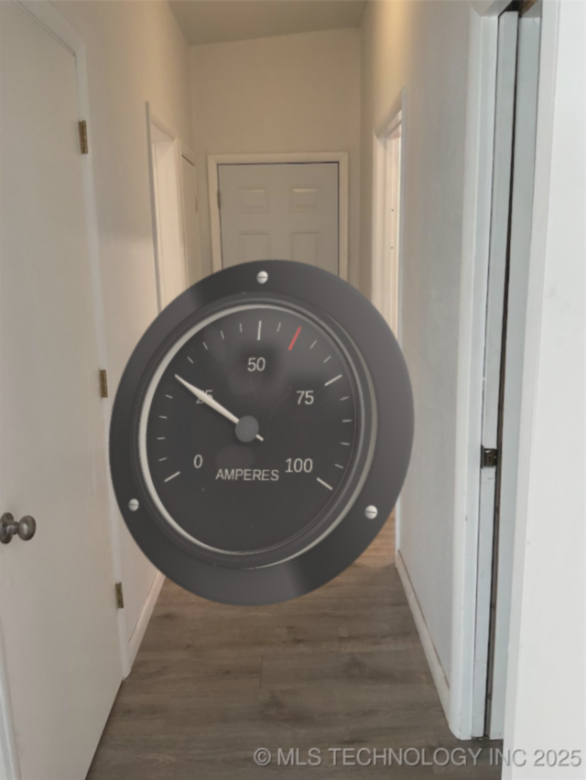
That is value=25 unit=A
